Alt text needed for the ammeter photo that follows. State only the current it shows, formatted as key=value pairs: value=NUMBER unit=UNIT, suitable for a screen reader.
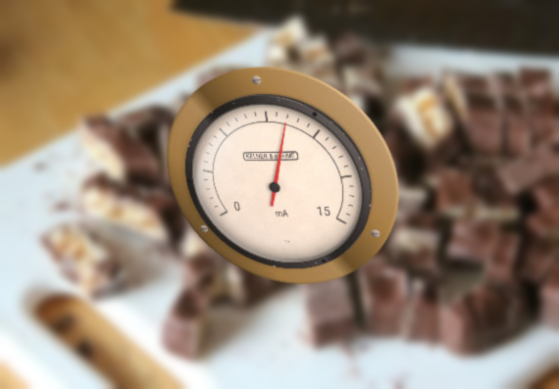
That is value=8.5 unit=mA
